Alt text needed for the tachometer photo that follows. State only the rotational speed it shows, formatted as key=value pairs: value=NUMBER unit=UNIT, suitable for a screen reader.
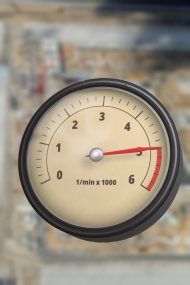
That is value=5000 unit=rpm
